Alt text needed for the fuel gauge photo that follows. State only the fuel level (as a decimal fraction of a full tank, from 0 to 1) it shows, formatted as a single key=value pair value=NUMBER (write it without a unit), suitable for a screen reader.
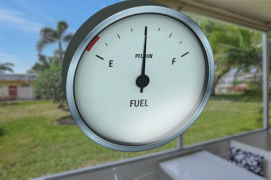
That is value=0.5
